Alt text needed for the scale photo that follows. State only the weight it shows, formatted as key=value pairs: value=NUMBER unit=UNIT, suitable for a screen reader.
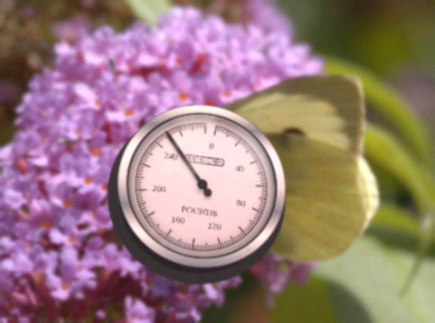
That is value=250 unit=lb
